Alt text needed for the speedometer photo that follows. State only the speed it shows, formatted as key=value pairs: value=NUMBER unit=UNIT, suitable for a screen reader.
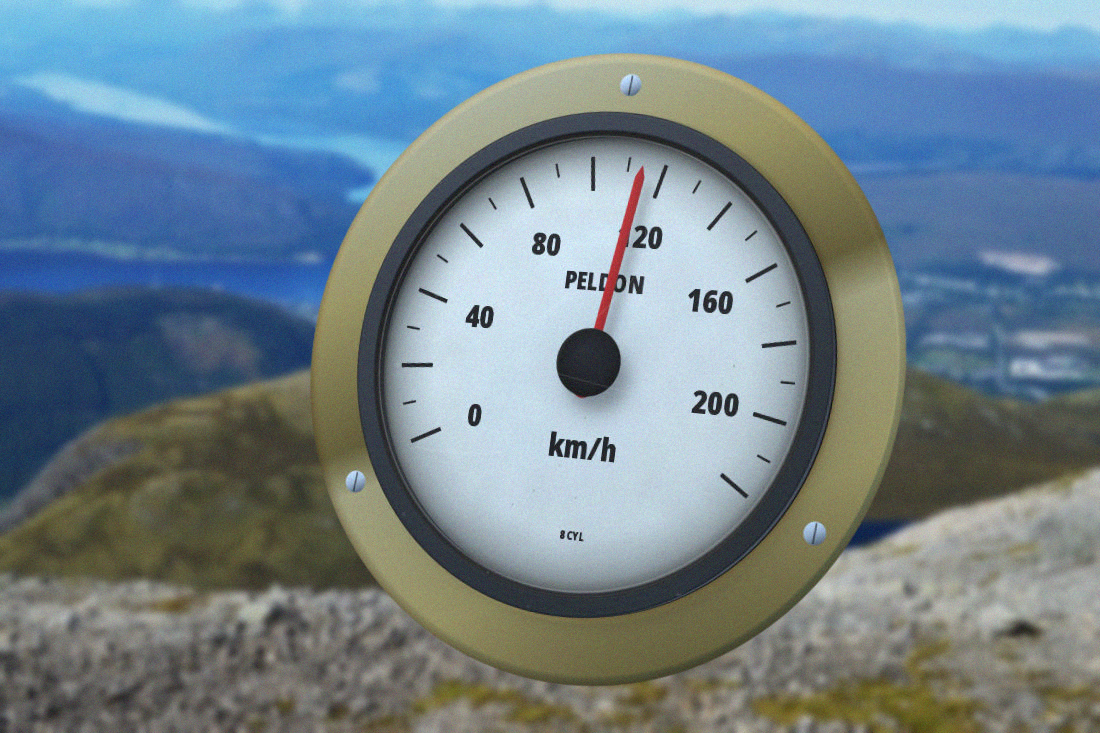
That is value=115 unit=km/h
